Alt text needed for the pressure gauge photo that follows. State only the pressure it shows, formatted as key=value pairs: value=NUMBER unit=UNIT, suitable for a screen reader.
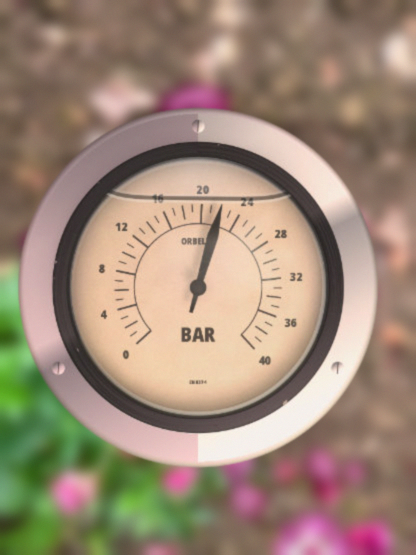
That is value=22 unit=bar
